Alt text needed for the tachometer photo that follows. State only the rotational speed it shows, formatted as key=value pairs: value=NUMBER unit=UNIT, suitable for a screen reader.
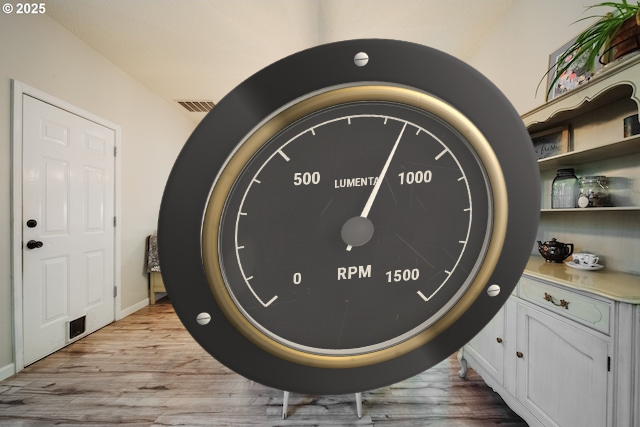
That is value=850 unit=rpm
